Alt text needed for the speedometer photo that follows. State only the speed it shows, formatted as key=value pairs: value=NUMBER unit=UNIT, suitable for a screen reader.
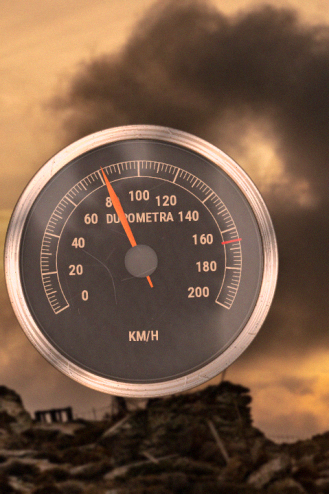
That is value=82 unit=km/h
